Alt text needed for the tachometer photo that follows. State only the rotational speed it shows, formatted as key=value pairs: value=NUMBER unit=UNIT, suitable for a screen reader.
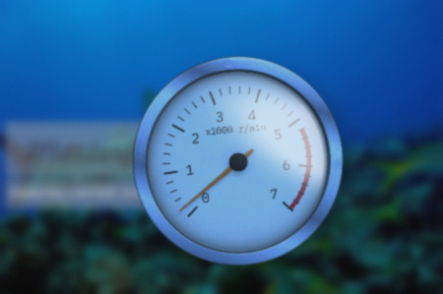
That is value=200 unit=rpm
